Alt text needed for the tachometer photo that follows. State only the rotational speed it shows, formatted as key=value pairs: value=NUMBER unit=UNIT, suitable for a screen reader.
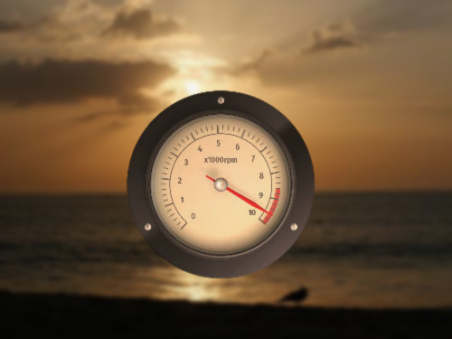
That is value=9600 unit=rpm
